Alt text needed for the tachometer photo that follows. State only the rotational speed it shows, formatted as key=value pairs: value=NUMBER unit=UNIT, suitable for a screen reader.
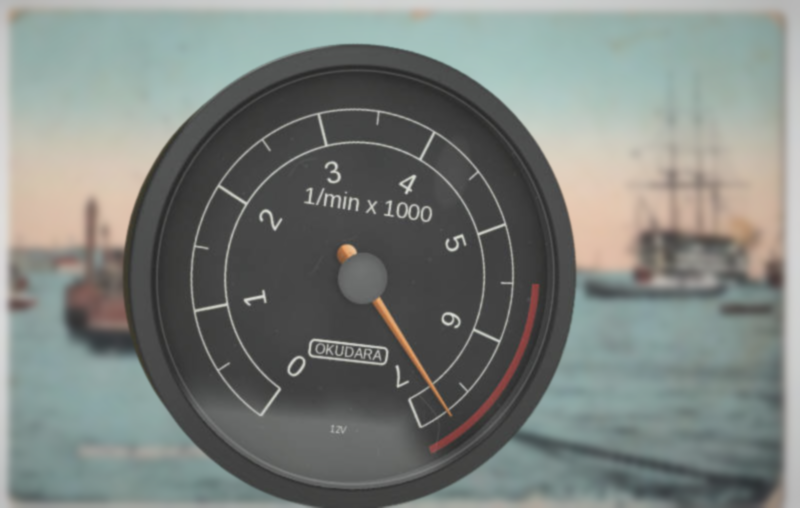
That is value=6750 unit=rpm
